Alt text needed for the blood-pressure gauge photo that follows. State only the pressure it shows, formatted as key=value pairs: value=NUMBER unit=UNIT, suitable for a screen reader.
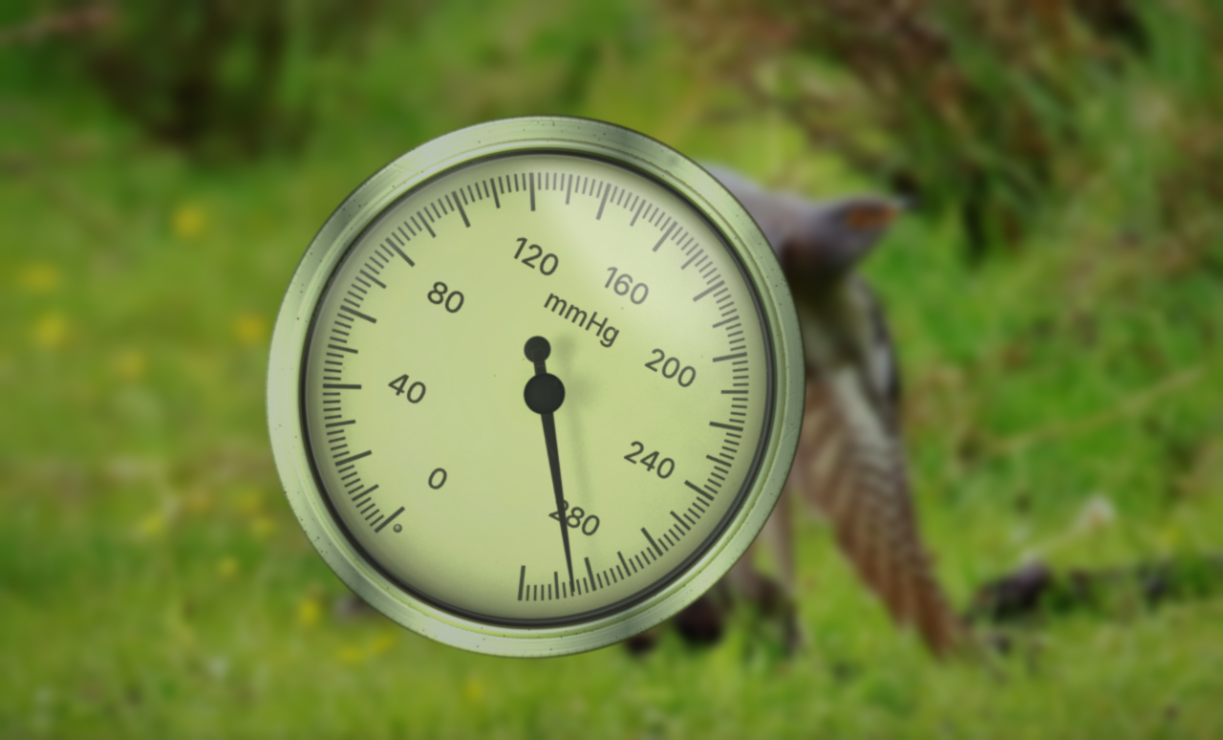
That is value=286 unit=mmHg
